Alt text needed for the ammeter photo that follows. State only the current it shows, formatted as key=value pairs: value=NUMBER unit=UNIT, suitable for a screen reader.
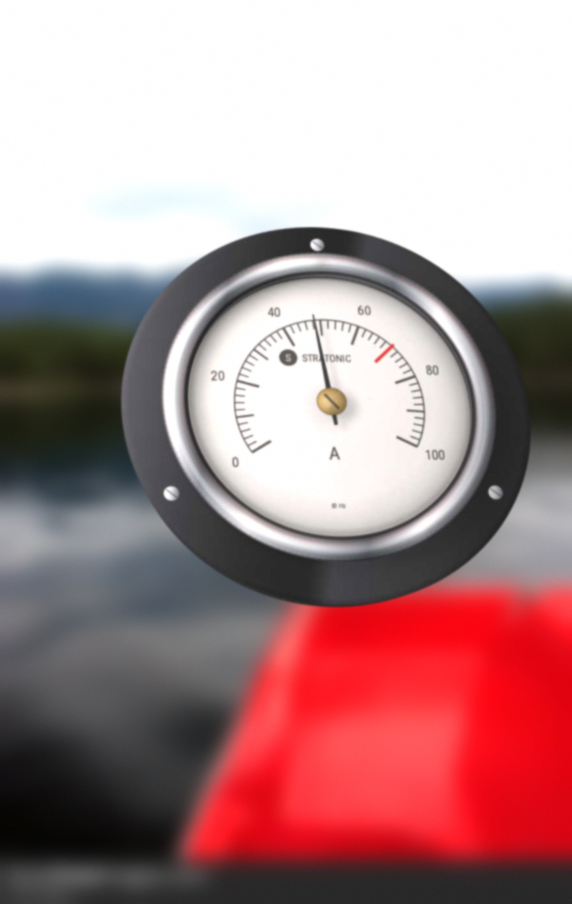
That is value=48 unit=A
